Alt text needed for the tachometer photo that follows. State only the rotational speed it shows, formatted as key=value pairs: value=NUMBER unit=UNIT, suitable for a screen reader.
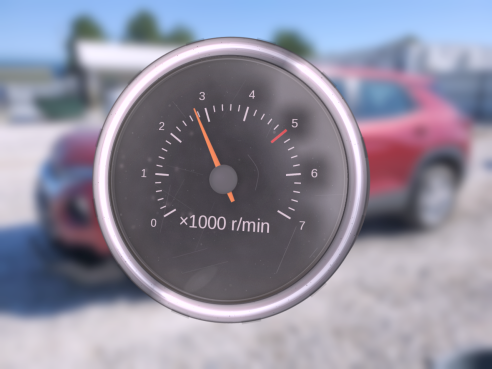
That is value=2800 unit=rpm
